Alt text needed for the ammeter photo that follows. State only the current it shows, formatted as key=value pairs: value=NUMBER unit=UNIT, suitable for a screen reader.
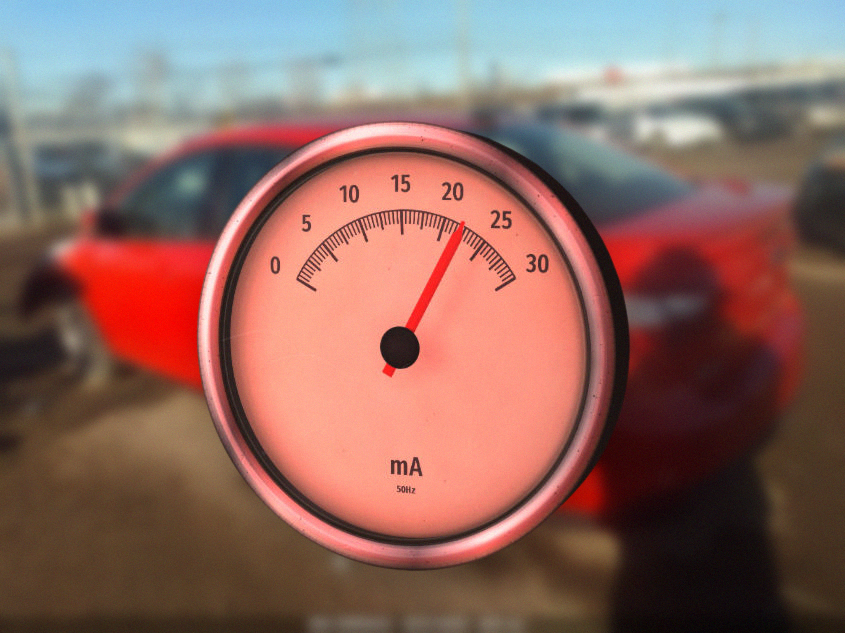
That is value=22.5 unit=mA
